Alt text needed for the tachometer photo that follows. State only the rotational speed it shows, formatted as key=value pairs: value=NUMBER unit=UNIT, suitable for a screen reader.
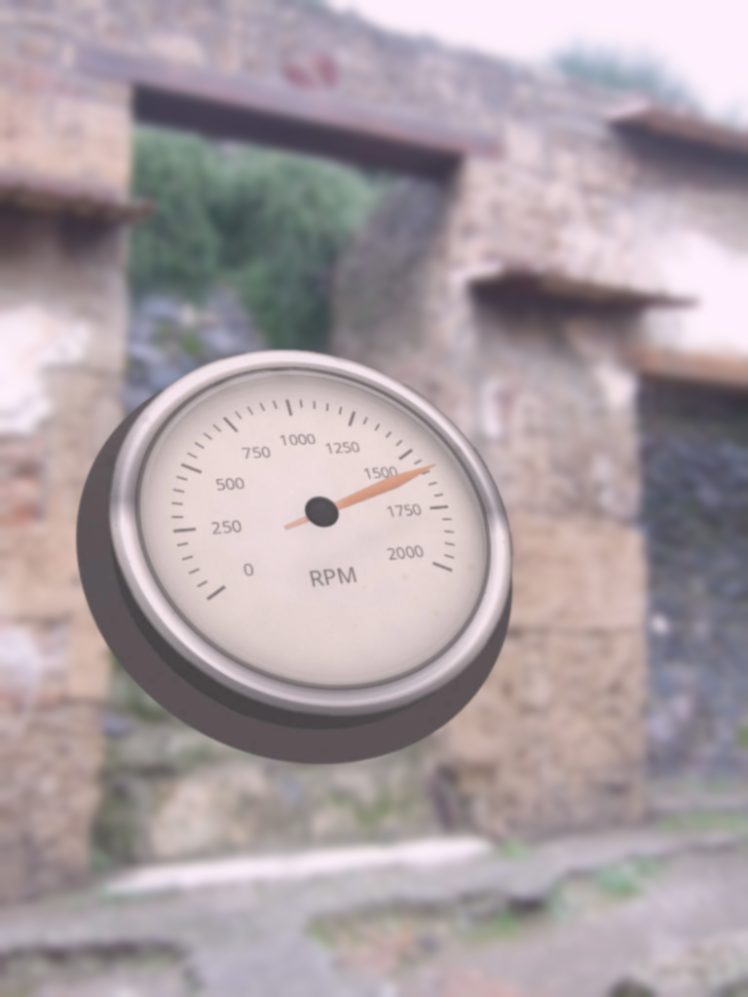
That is value=1600 unit=rpm
